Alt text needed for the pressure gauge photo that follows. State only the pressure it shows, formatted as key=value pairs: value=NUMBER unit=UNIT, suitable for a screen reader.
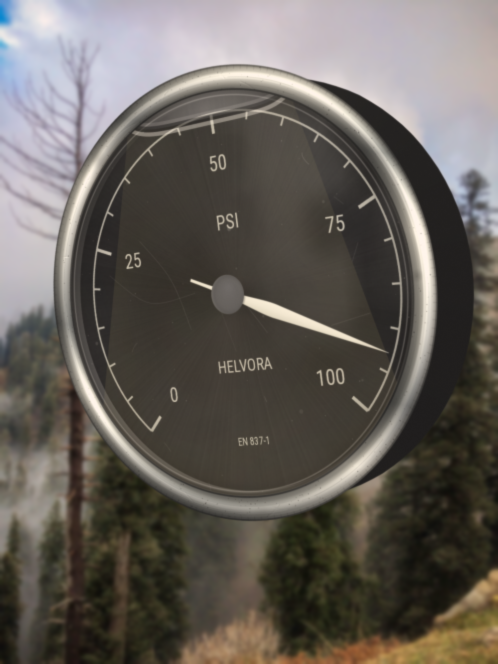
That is value=92.5 unit=psi
